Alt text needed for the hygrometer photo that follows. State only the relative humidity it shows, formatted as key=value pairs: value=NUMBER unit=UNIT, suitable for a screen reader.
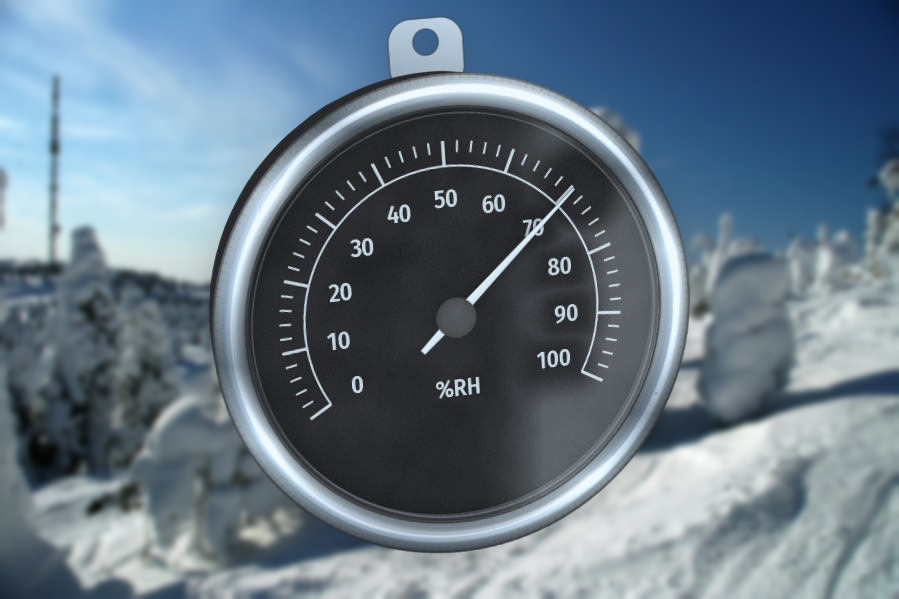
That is value=70 unit=%
